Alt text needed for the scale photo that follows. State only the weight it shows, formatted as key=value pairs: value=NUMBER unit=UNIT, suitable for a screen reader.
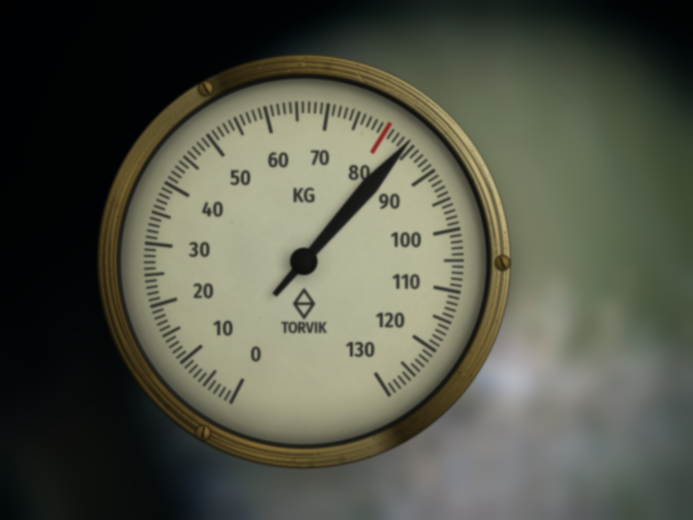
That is value=84 unit=kg
